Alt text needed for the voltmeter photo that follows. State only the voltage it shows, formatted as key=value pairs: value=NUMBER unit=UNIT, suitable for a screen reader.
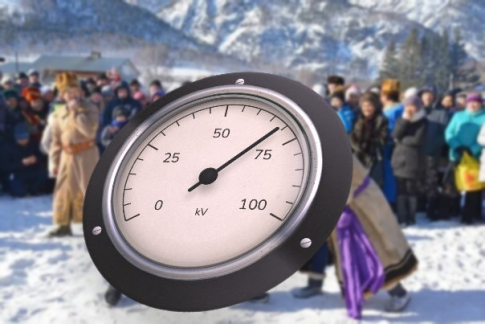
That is value=70 unit=kV
